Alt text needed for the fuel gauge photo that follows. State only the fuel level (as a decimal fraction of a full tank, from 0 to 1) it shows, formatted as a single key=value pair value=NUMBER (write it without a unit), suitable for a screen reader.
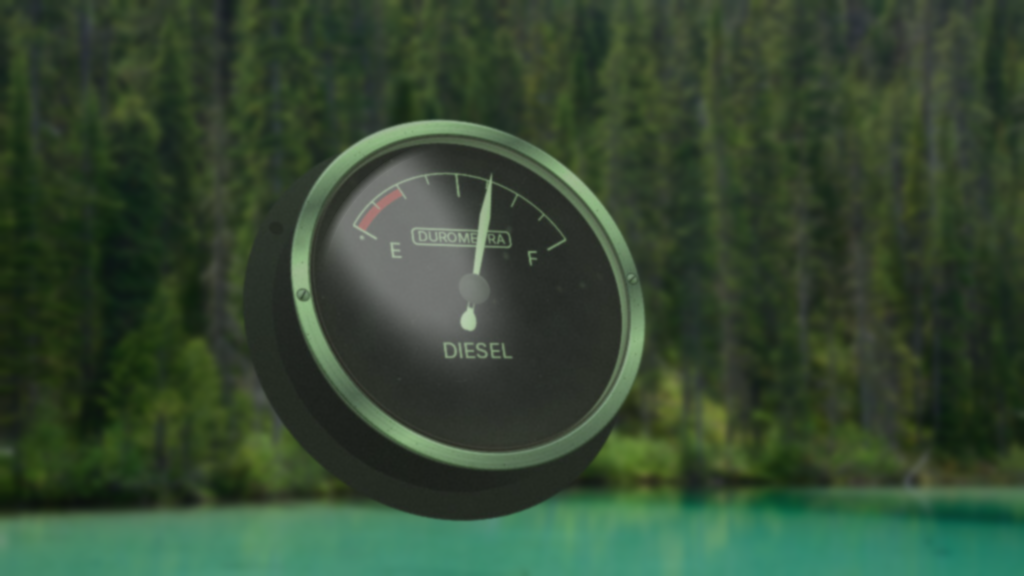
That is value=0.625
